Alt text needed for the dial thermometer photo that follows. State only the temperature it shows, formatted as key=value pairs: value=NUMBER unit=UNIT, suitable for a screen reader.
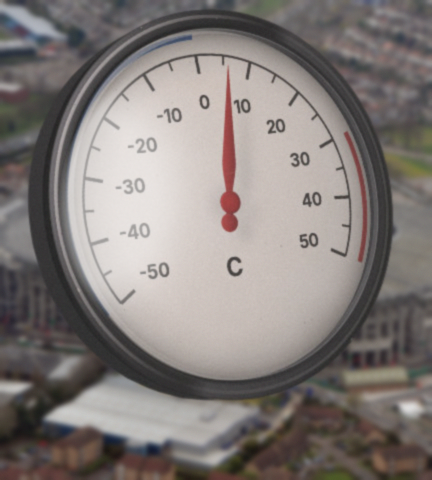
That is value=5 unit=°C
